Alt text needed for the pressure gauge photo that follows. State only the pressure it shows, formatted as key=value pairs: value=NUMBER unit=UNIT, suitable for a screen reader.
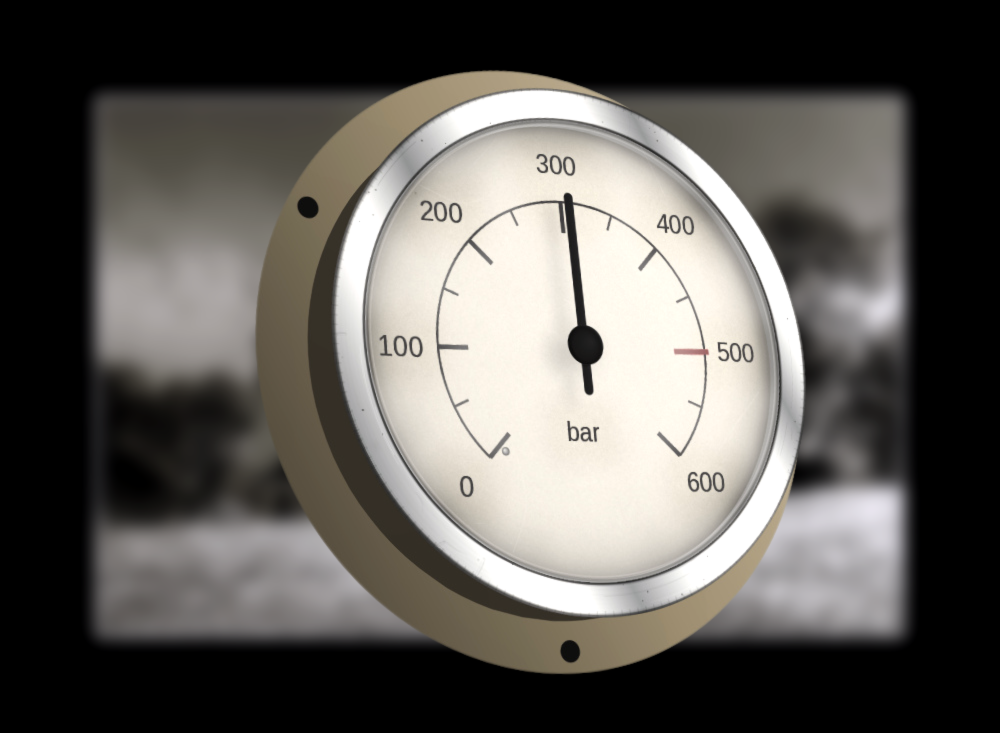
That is value=300 unit=bar
